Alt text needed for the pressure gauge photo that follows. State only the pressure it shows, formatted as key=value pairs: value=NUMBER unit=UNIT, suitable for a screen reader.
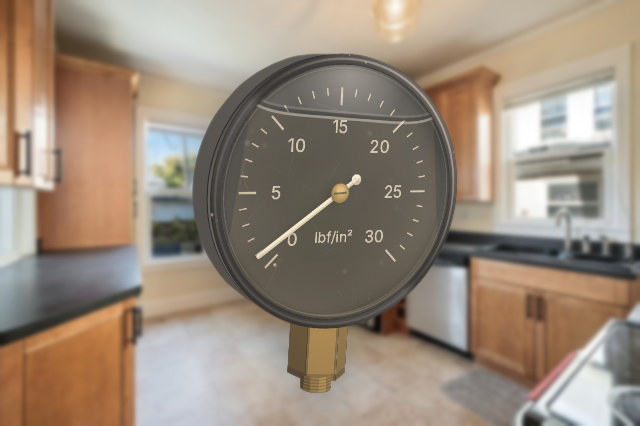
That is value=1 unit=psi
